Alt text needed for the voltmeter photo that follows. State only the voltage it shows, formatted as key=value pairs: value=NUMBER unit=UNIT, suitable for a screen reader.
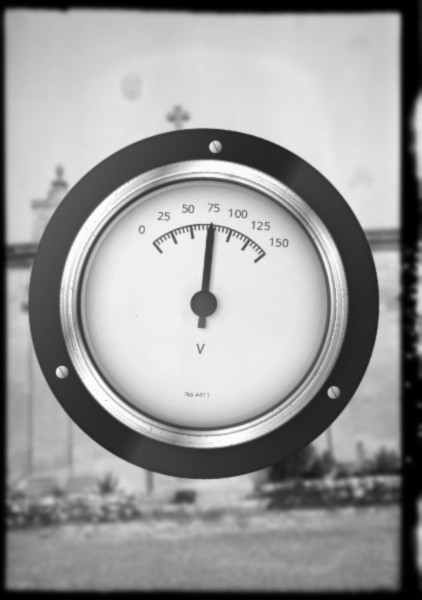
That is value=75 unit=V
